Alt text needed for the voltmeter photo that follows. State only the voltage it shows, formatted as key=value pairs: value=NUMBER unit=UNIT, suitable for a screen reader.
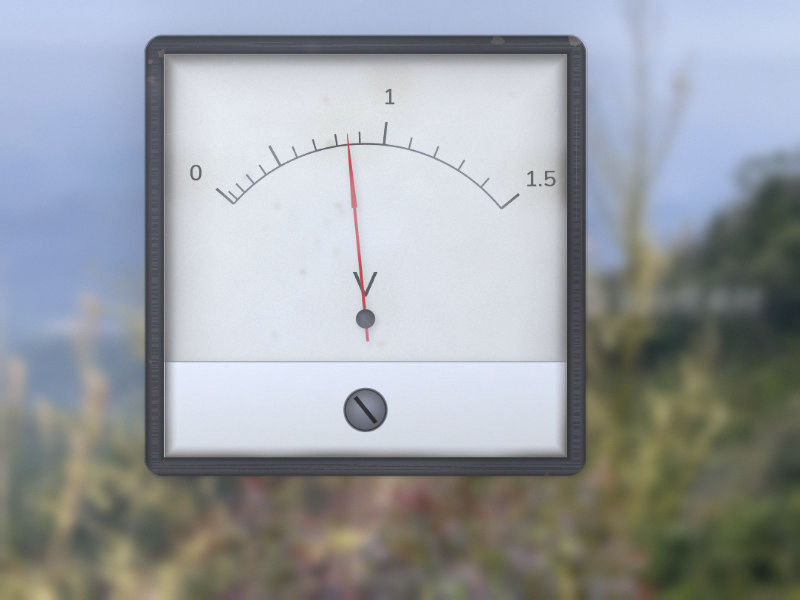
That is value=0.85 unit=V
